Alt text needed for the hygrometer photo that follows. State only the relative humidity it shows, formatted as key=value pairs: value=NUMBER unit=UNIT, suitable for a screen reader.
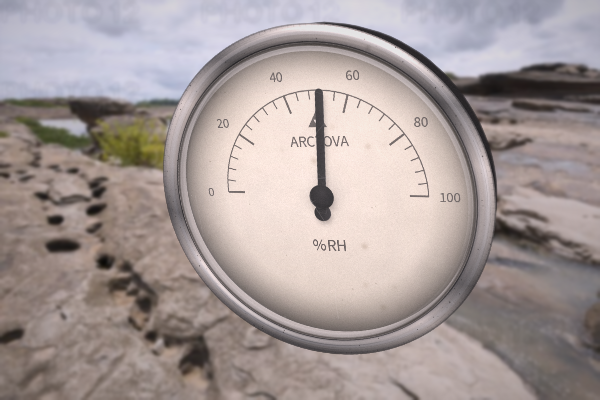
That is value=52 unit=%
